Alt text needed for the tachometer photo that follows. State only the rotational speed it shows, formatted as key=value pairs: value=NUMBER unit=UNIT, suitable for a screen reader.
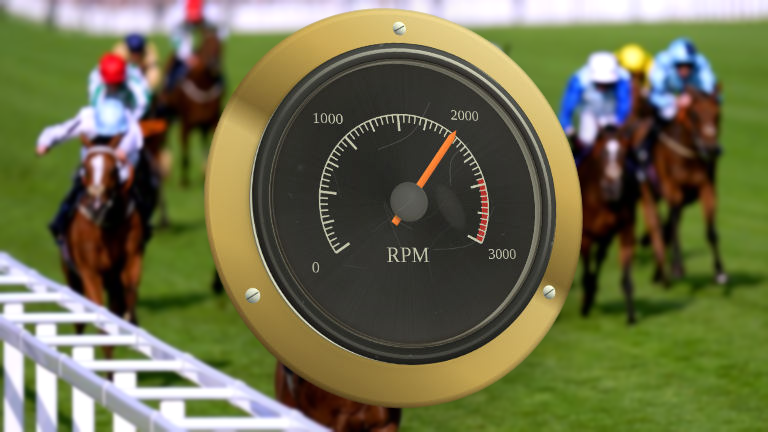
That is value=2000 unit=rpm
